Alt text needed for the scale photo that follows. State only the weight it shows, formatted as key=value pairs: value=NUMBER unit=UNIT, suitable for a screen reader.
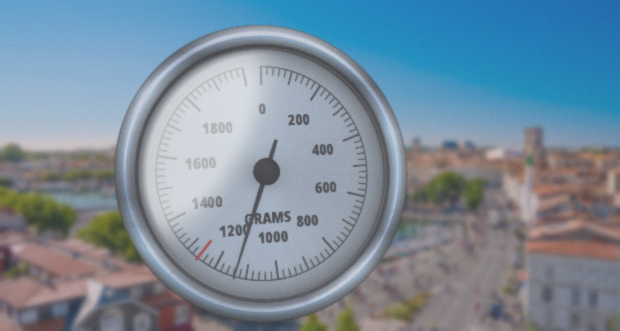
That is value=1140 unit=g
